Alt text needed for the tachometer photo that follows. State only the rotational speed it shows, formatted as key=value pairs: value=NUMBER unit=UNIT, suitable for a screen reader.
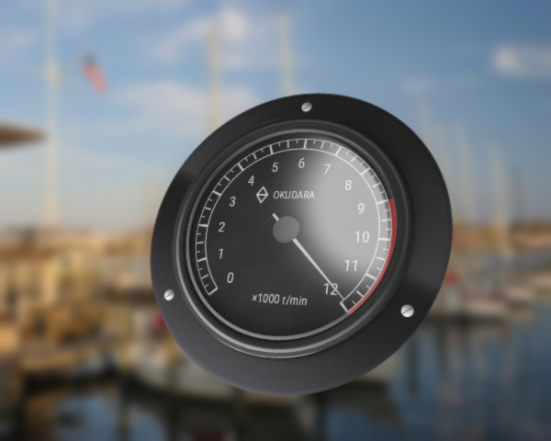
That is value=11875 unit=rpm
